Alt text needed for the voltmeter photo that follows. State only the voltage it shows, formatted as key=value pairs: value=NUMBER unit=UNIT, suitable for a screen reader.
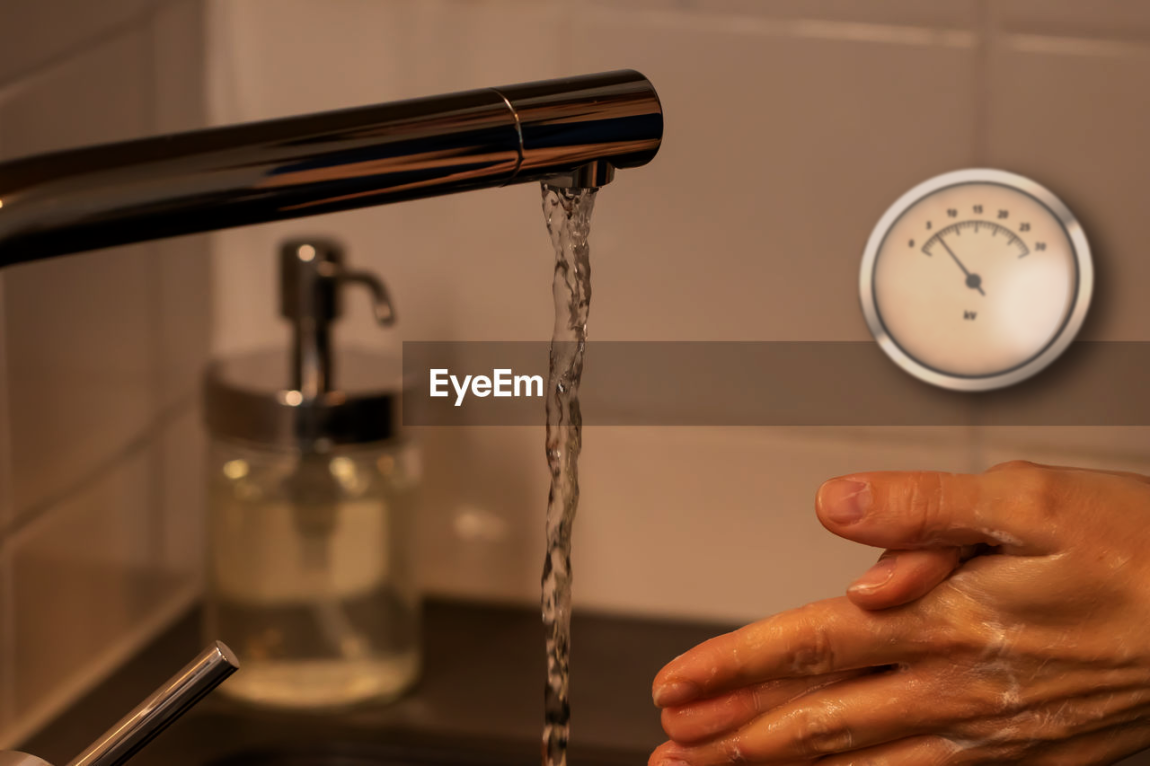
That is value=5 unit=kV
